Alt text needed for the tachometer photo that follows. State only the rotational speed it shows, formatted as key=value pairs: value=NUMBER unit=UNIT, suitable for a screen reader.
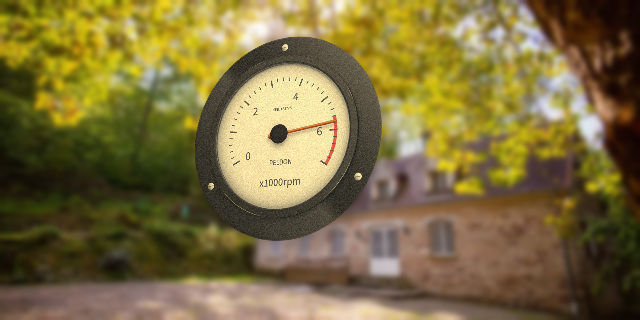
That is value=5800 unit=rpm
